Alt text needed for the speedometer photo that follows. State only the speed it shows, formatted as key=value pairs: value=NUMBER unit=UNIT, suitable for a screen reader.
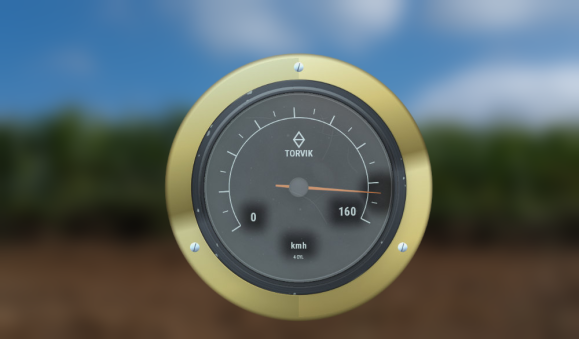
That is value=145 unit=km/h
